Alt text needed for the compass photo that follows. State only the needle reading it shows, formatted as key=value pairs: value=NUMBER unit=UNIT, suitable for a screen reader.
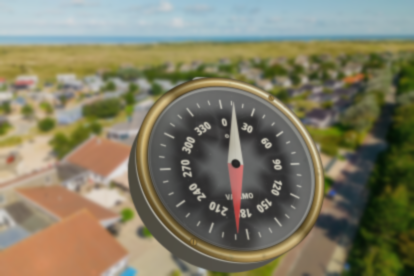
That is value=190 unit=°
